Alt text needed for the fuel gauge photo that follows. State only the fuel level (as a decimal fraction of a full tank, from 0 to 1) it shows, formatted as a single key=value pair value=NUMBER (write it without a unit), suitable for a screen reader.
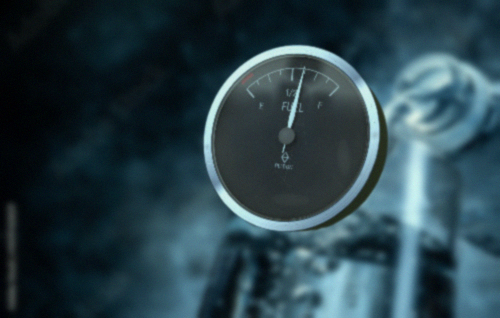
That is value=0.625
